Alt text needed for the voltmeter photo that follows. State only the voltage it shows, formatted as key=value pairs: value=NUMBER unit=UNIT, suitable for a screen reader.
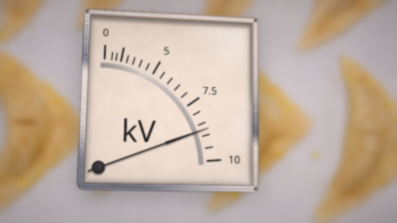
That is value=8.75 unit=kV
